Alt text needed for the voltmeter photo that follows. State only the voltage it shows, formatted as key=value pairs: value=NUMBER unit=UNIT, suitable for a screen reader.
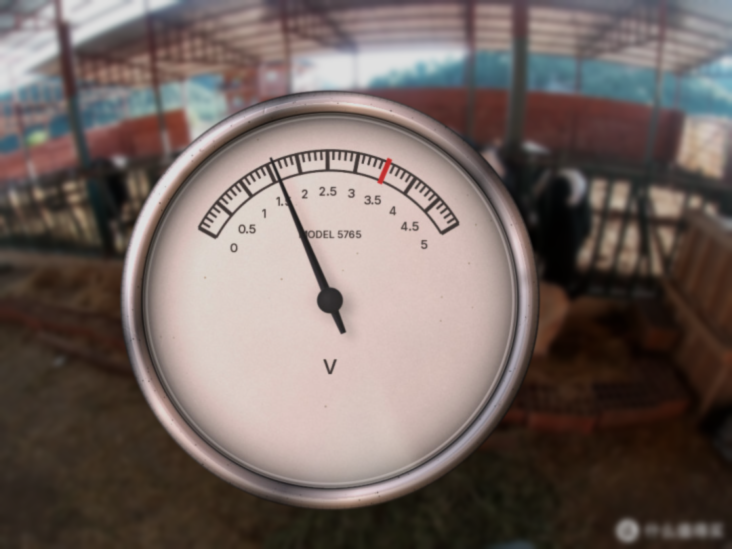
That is value=1.6 unit=V
